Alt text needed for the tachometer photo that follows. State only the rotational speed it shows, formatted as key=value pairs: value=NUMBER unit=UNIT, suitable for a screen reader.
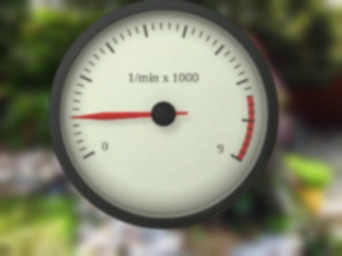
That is value=1000 unit=rpm
